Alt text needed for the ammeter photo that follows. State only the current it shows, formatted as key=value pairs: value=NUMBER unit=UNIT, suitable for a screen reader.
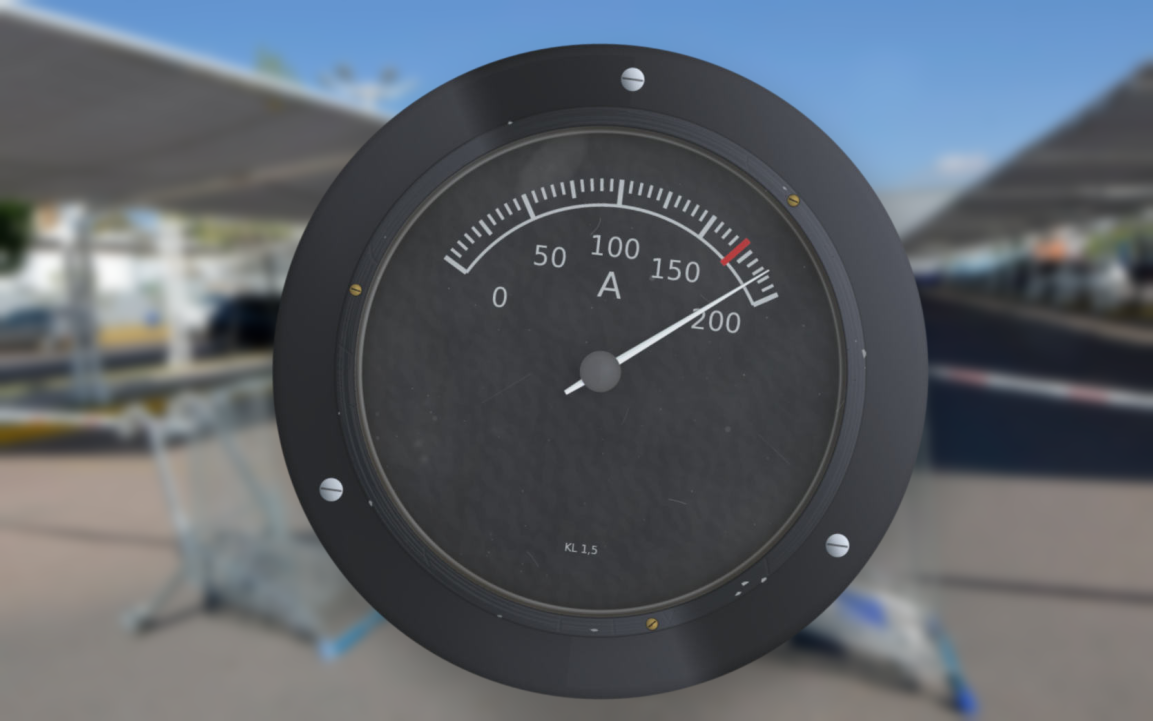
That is value=187.5 unit=A
